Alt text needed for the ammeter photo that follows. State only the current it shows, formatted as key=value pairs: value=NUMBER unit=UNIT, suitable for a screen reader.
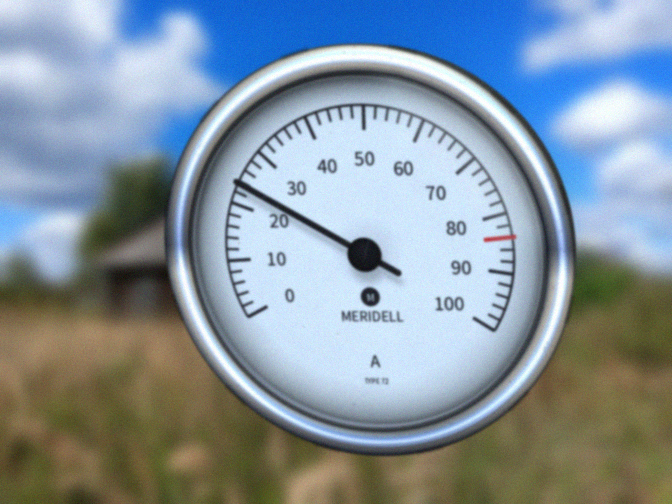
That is value=24 unit=A
